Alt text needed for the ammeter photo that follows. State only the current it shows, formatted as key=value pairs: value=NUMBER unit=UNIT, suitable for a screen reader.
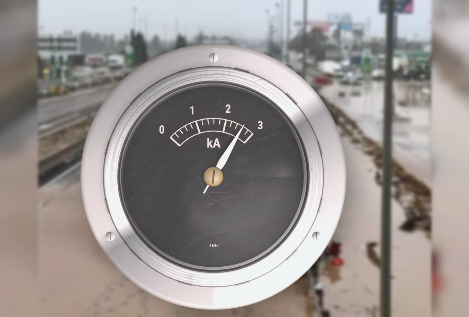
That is value=2.6 unit=kA
